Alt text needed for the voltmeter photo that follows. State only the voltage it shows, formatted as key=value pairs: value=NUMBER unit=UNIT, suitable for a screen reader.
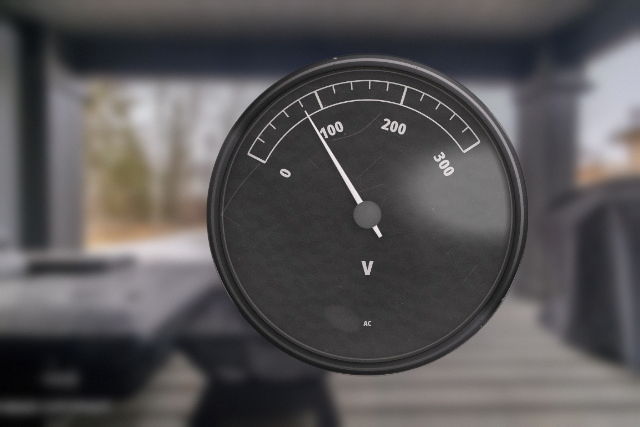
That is value=80 unit=V
